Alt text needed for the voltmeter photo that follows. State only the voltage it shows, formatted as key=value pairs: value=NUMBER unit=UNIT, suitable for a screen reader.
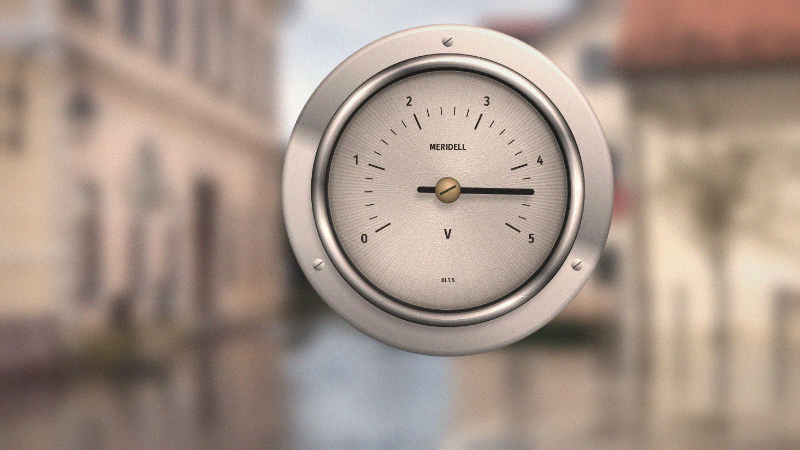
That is value=4.4 unit=V
